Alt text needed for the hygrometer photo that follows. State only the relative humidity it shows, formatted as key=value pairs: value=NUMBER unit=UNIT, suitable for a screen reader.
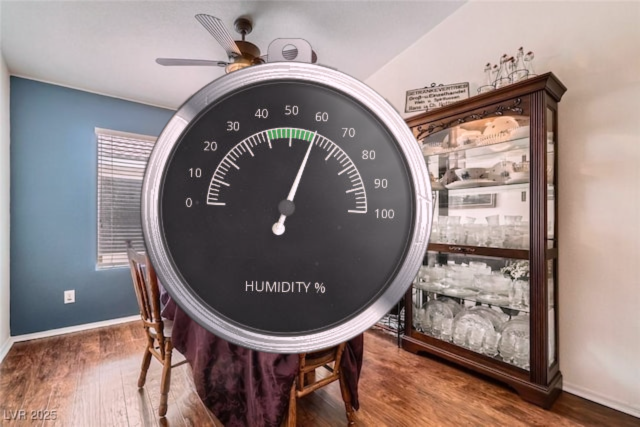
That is value=60 unit=%
